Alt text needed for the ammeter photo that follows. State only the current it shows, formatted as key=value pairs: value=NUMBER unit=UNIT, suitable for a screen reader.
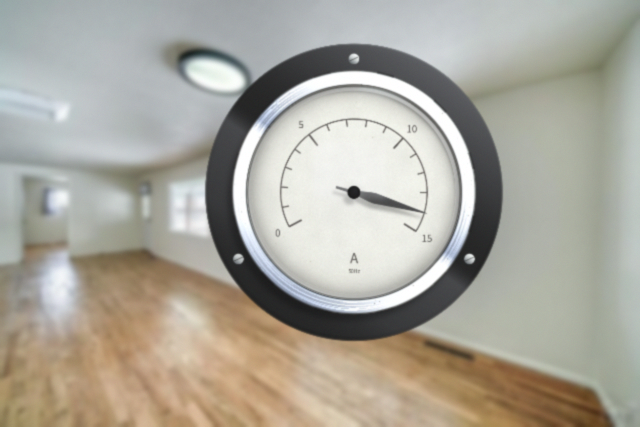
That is value=14 unit=A
